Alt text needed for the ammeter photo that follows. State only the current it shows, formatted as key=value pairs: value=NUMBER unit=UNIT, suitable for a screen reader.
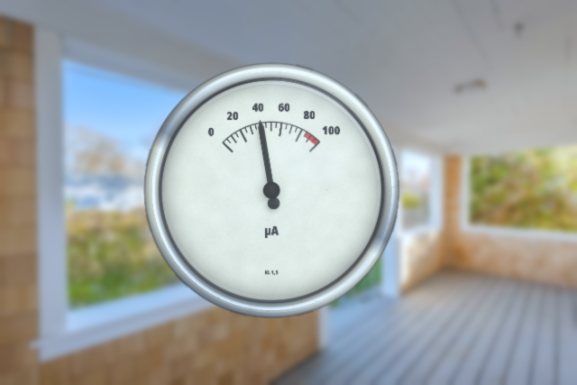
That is value=40 unit=µA
